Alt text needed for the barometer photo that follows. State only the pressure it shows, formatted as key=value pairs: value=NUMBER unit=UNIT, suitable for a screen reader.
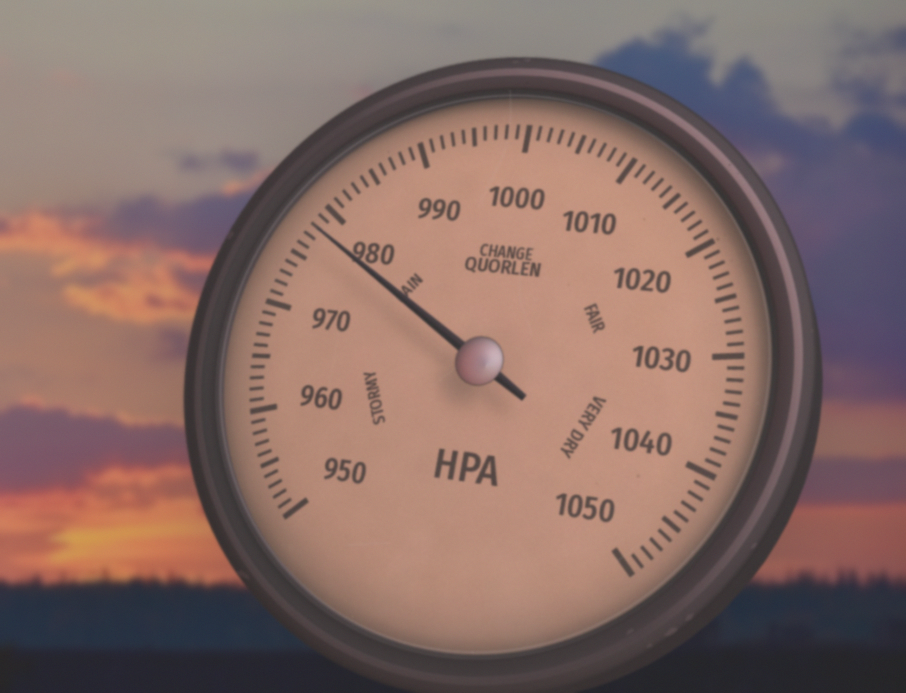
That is value=978 unit=hPa
